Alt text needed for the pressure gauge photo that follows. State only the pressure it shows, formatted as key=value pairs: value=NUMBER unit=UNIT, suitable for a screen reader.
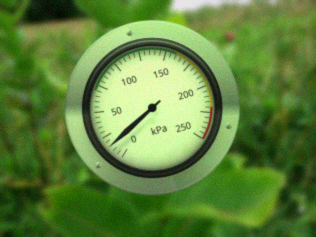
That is value=15 unit=kPa
